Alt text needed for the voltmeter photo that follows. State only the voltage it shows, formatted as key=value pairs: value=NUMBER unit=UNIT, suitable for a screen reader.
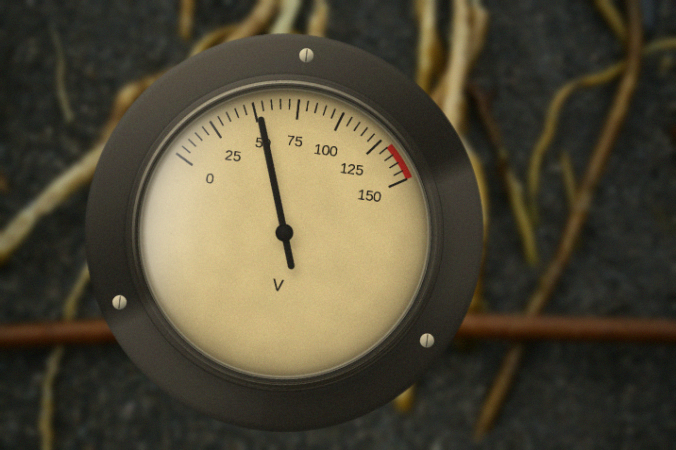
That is value=52.5 unit=V
